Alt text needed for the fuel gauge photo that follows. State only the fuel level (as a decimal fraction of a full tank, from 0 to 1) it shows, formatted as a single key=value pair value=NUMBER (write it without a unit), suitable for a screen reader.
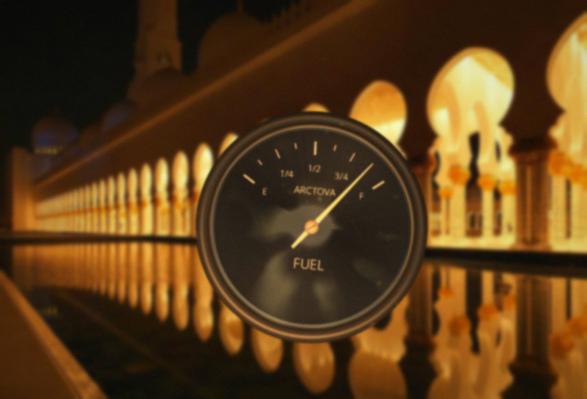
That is value=0.875
